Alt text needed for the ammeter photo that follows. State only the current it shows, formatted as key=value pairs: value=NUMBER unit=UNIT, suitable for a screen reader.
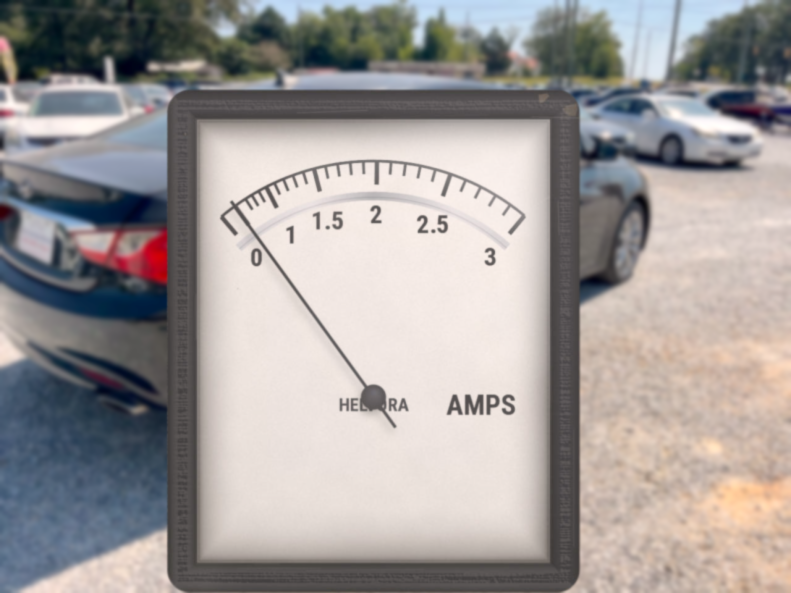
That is value=0.5 unit=A
